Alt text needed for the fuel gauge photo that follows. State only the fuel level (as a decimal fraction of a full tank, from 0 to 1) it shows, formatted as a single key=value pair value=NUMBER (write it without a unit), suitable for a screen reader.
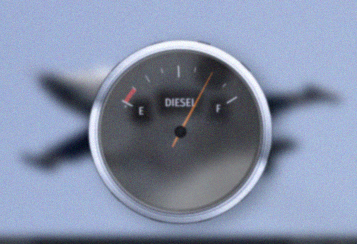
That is value=0.75
